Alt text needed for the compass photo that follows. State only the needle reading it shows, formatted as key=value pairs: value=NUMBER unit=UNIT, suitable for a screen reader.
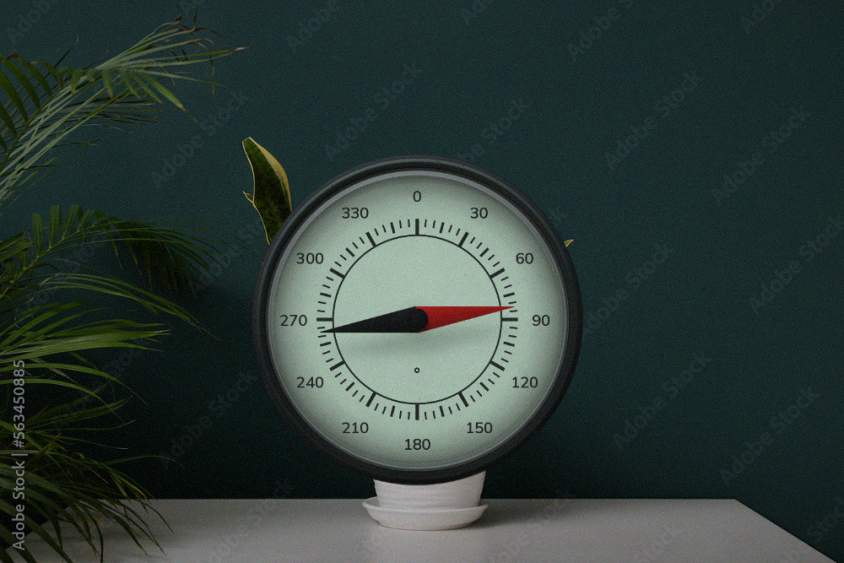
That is value=82.5 unit=°
